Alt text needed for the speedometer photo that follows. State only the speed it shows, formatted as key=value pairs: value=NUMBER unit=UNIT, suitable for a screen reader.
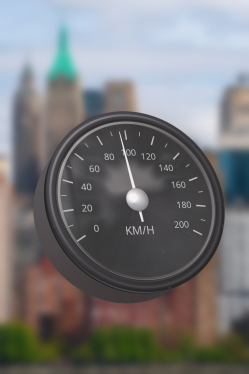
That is value=95 unit=km/h
